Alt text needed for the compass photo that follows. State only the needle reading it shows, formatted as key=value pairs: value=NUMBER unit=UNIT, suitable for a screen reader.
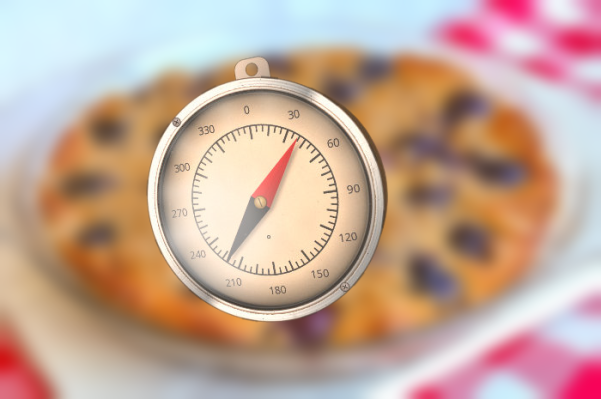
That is value=40 unit=°
